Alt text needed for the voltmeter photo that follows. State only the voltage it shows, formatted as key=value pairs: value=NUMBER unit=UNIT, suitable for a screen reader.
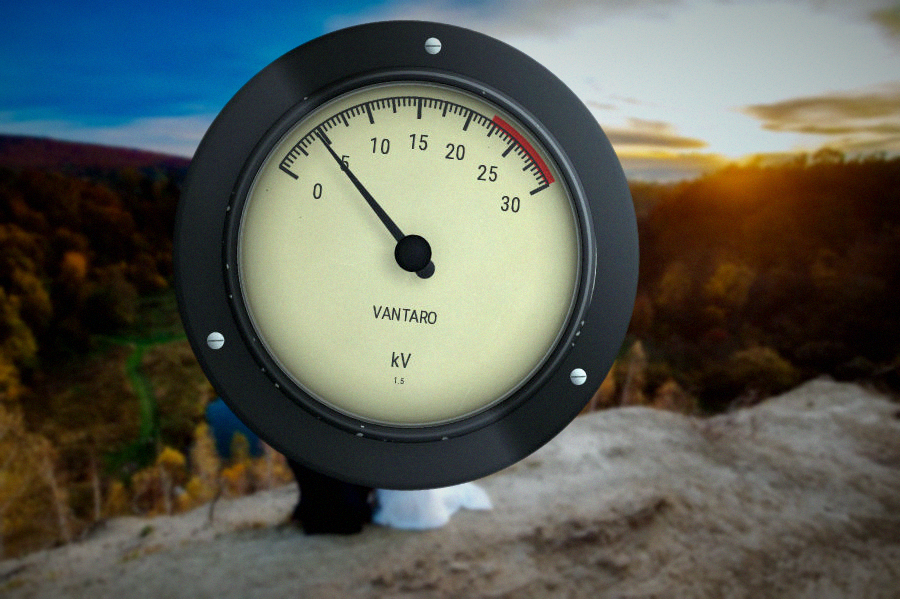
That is value=4.5 unit=kV
